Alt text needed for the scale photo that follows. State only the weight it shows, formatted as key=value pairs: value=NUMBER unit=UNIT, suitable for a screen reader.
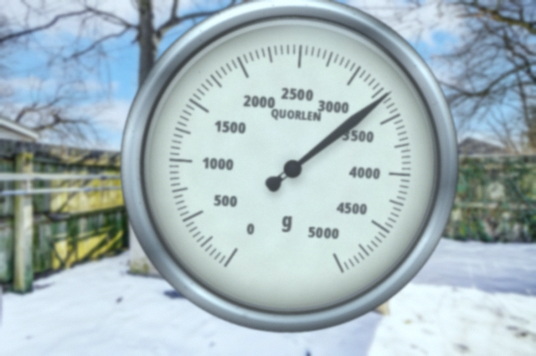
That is value=3300 unit=g
